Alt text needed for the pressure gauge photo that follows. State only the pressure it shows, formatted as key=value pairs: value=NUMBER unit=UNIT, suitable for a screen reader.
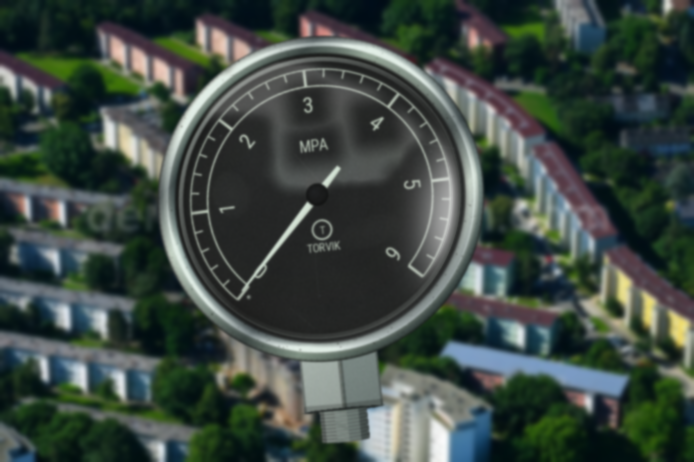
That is value=0 unit=MPa
